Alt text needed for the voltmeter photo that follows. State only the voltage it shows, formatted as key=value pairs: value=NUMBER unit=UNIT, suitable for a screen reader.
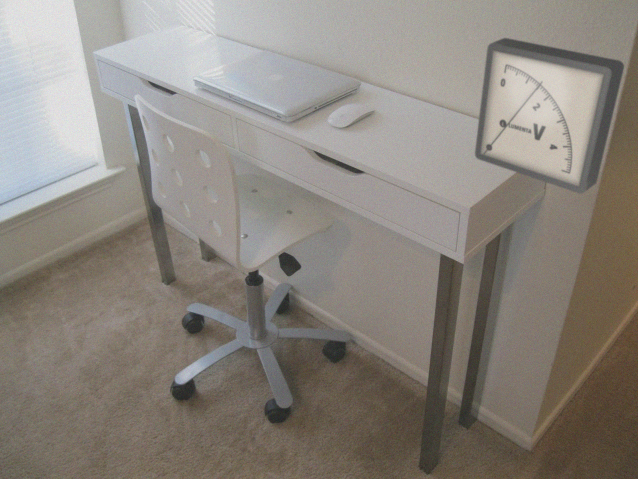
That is value=1.5 unit=V
